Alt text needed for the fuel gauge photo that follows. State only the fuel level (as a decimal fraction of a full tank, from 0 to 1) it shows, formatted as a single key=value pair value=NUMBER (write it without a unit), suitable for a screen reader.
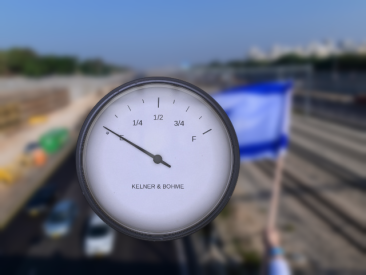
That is value=0
